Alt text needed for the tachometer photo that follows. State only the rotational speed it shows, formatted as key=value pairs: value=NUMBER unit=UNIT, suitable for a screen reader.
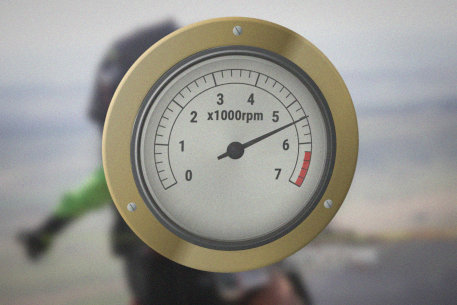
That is value=5400 unit=rpm
